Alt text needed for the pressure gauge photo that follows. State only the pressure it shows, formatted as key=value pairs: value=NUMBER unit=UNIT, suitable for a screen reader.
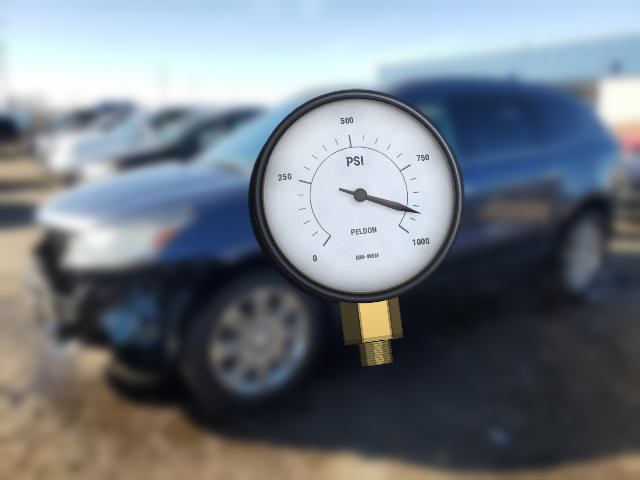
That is value=925 unit=psi
